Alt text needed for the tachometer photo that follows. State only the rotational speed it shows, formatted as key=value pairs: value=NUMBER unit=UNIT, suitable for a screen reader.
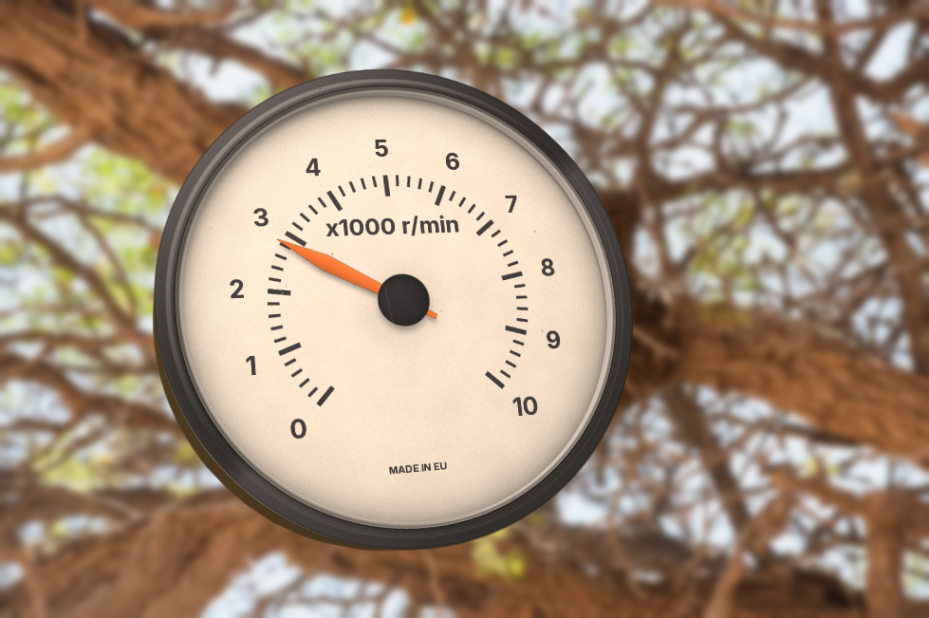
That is value=2800 unit=rpm
